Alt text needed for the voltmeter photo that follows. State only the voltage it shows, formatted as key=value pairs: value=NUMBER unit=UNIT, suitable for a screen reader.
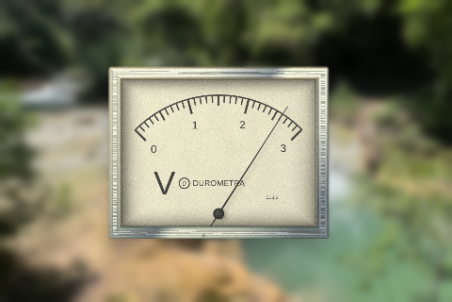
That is value=2.6 unit=V
